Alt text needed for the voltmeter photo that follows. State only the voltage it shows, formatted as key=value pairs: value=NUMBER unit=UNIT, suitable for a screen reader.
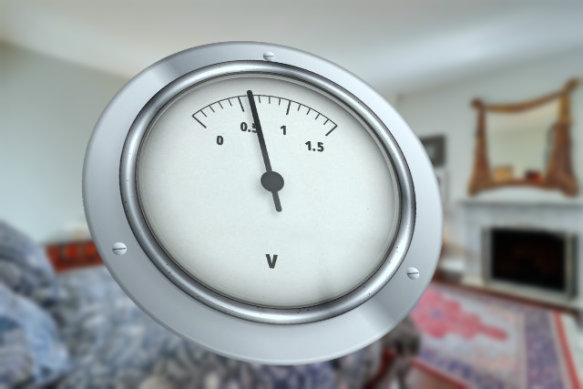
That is value=0.6 unit=V
